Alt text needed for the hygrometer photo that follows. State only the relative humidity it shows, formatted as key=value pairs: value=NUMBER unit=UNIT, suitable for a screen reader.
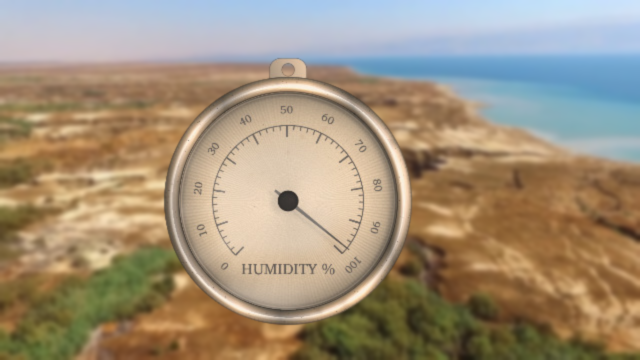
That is value=98 unit=%
